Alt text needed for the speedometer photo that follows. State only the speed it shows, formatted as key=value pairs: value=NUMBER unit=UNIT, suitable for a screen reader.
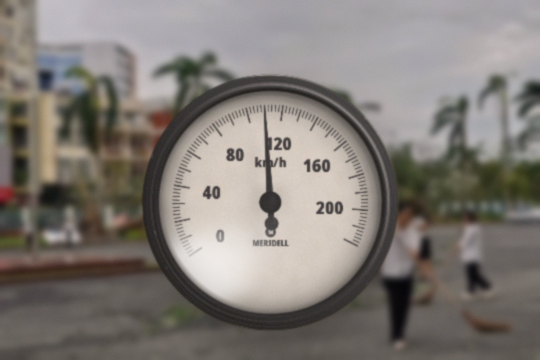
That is value=110 unit=km/h
